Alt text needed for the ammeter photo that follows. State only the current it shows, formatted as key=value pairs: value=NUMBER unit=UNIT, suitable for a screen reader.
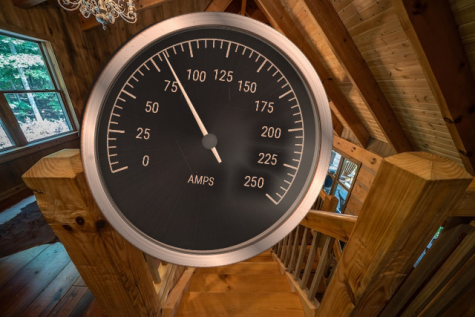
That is value=82.5 unit=A
